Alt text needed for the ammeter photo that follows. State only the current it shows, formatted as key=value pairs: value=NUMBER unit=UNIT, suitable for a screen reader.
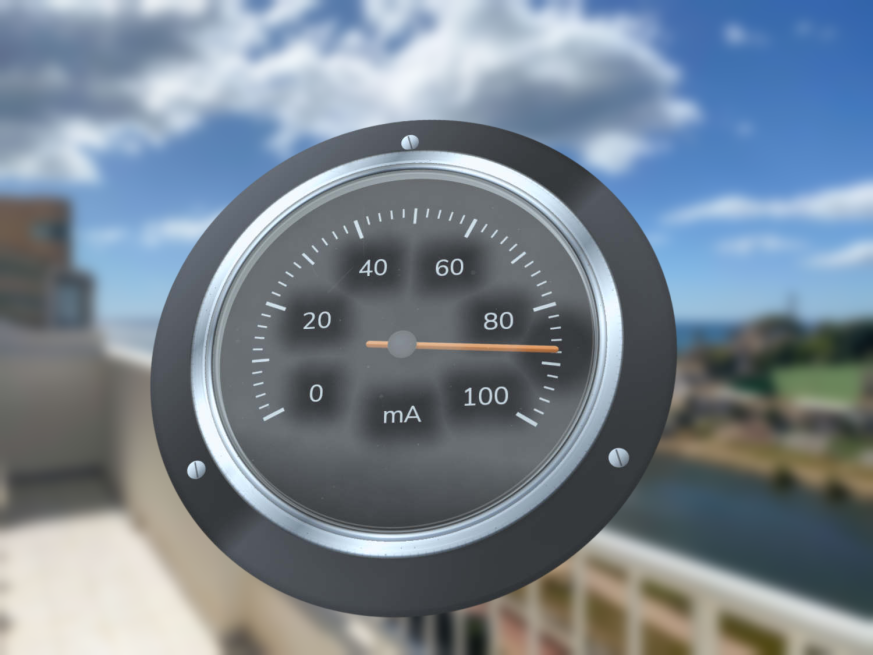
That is value=88 unit=mA
